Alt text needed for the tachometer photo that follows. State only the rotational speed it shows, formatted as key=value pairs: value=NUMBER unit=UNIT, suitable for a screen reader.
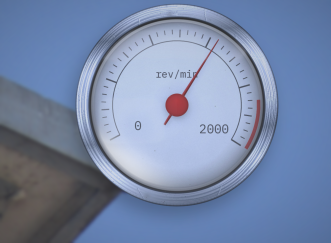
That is value=1250 unit=rpm
